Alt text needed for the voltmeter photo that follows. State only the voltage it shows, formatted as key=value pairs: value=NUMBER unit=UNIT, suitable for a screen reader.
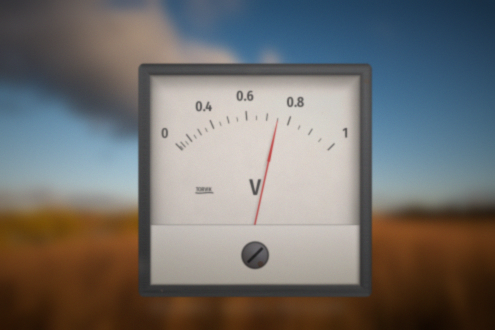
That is value=0.75 unit=V
